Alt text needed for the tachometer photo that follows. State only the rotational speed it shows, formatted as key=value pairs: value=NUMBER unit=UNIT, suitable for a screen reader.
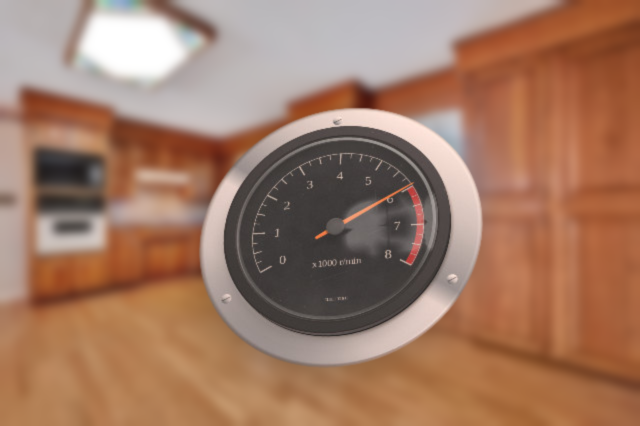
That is value=6000 unit=rpm
